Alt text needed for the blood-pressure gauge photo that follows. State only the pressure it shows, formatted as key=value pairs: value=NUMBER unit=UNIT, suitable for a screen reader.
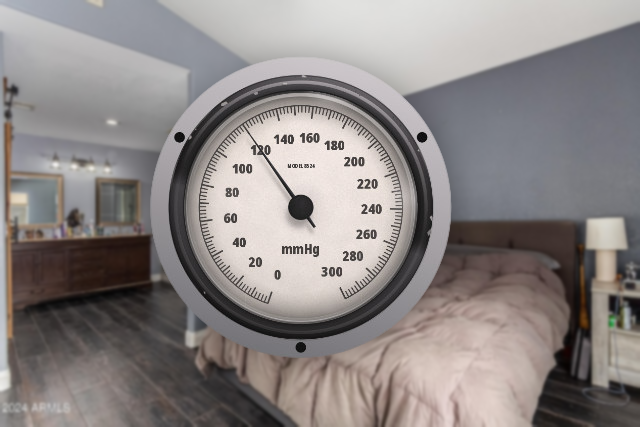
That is value=120 unit=mmHg
